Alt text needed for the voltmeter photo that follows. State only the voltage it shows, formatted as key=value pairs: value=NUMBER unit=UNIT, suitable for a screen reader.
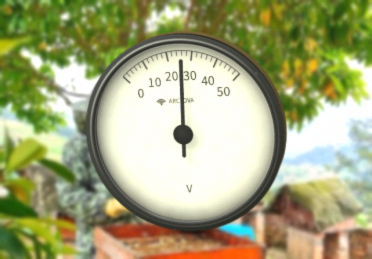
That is value=26 unit=V
